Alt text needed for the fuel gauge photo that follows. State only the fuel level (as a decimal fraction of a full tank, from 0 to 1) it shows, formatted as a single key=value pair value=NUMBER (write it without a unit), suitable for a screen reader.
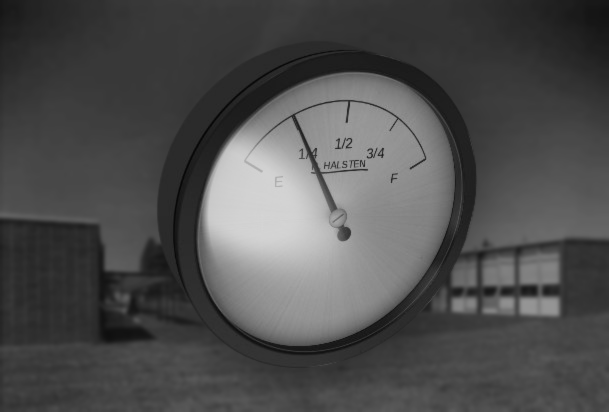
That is value=0.25
